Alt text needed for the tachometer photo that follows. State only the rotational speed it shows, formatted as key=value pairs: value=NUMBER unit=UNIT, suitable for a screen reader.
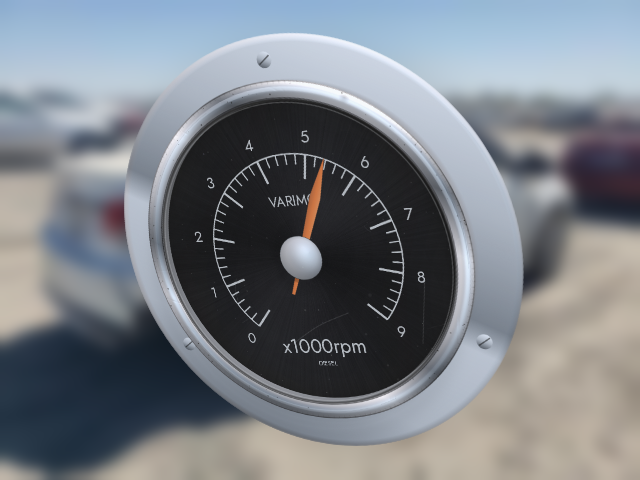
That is value=5400 unit=rpm
